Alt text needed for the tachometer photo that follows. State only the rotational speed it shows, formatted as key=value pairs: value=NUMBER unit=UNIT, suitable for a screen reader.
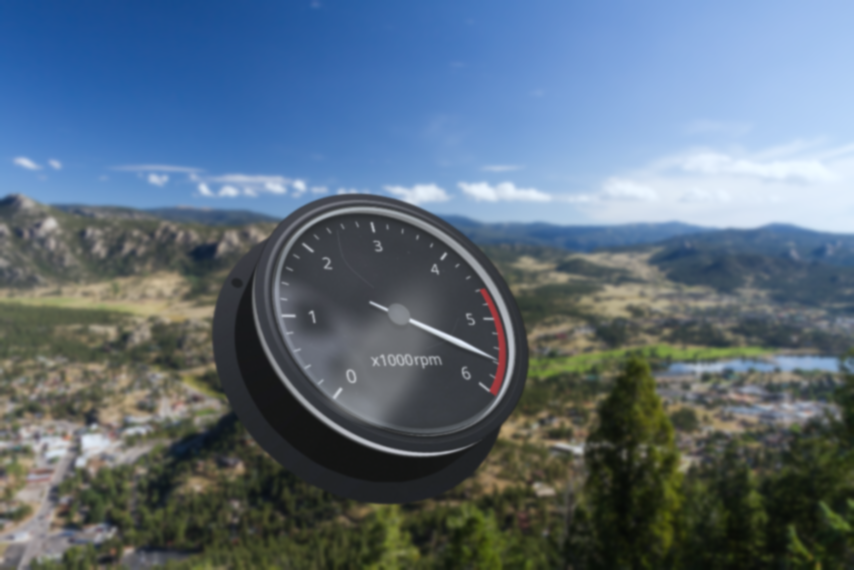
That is value=5600 unit=rpm
